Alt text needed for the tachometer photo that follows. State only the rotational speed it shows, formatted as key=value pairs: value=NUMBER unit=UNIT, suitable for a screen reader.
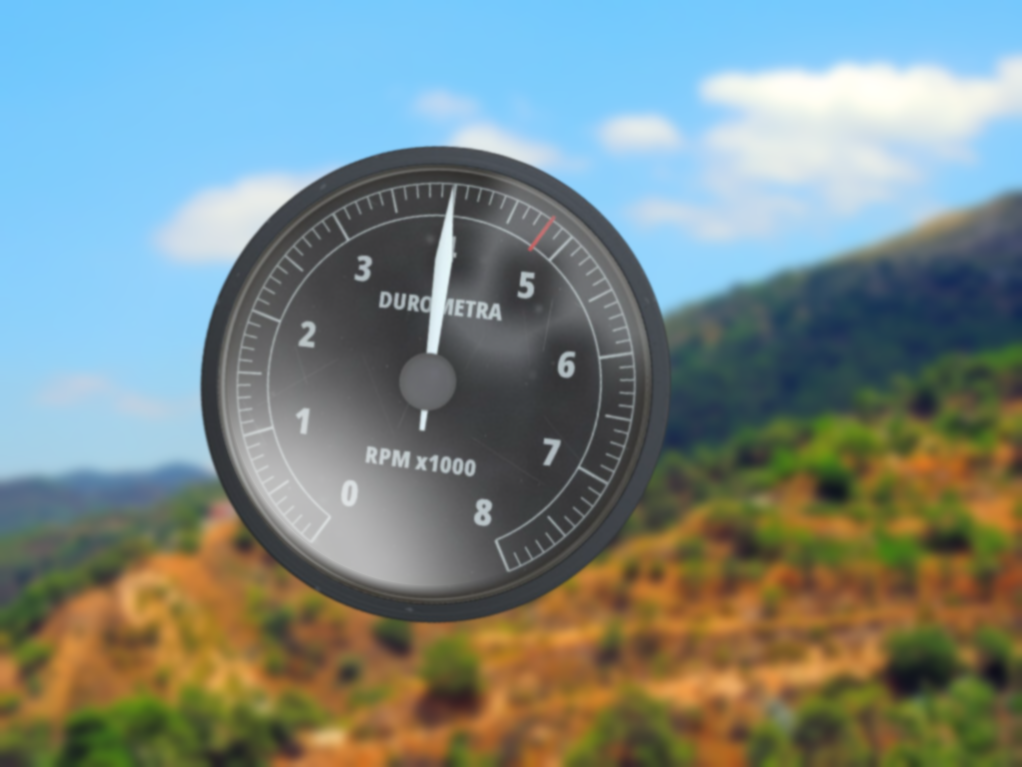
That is value=4000 unit=rpm
